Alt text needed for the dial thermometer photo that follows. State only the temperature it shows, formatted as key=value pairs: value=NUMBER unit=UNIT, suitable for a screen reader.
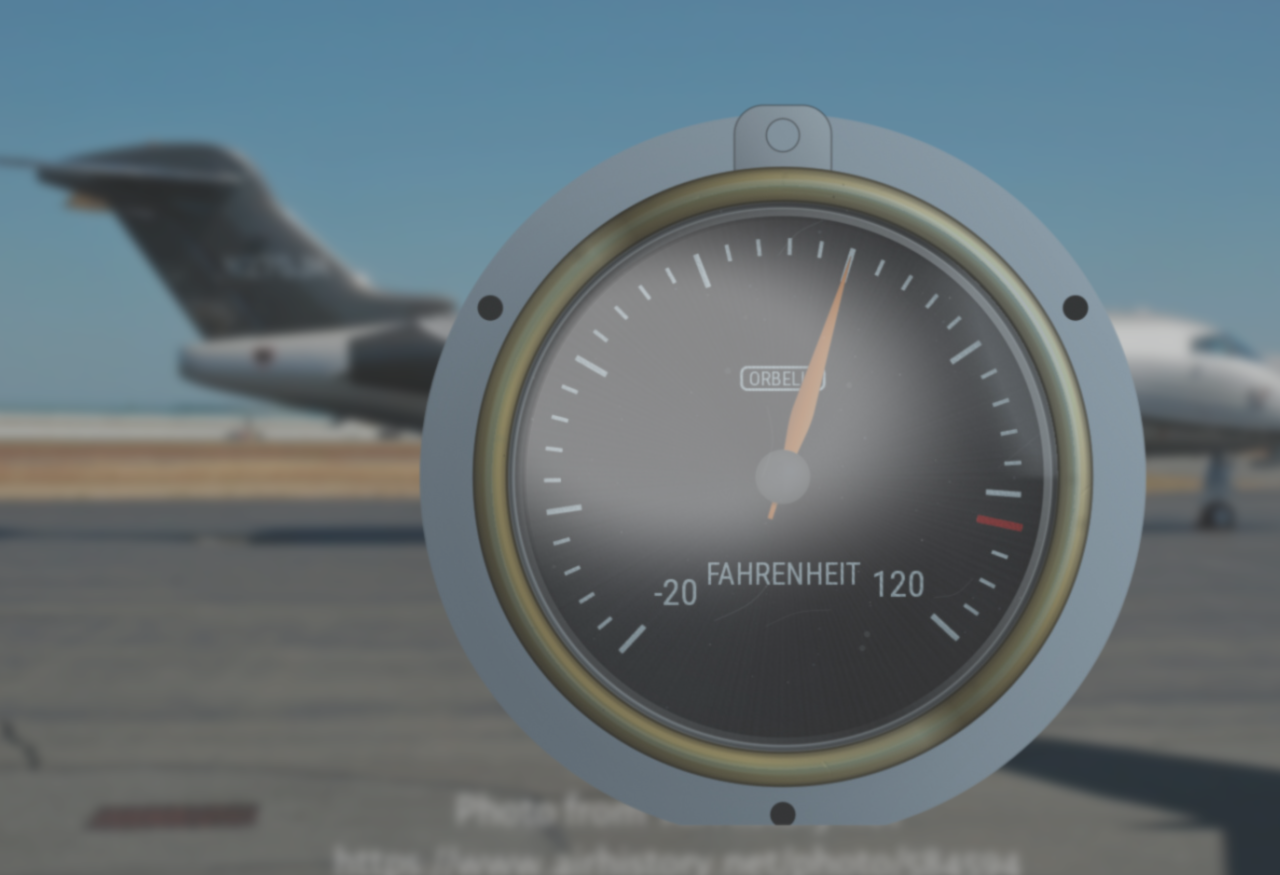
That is value=60 unit=°F
